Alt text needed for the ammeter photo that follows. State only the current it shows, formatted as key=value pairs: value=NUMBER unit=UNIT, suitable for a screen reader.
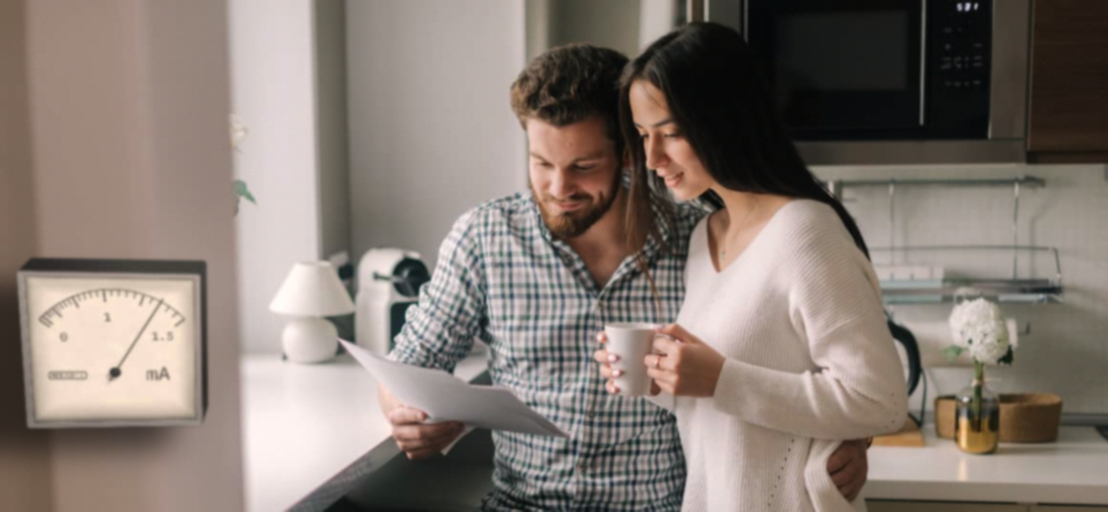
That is value=1.35 unit=mA
